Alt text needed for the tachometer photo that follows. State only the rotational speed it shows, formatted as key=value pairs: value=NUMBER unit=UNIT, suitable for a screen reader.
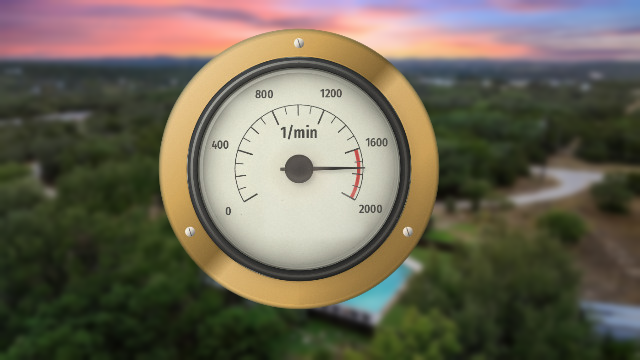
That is value=1750 unit=rpm
